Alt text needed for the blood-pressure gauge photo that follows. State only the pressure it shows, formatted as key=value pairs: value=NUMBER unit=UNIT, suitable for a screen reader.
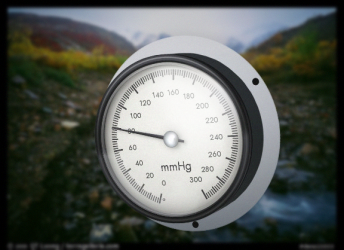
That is value=80 unit=mmHg
